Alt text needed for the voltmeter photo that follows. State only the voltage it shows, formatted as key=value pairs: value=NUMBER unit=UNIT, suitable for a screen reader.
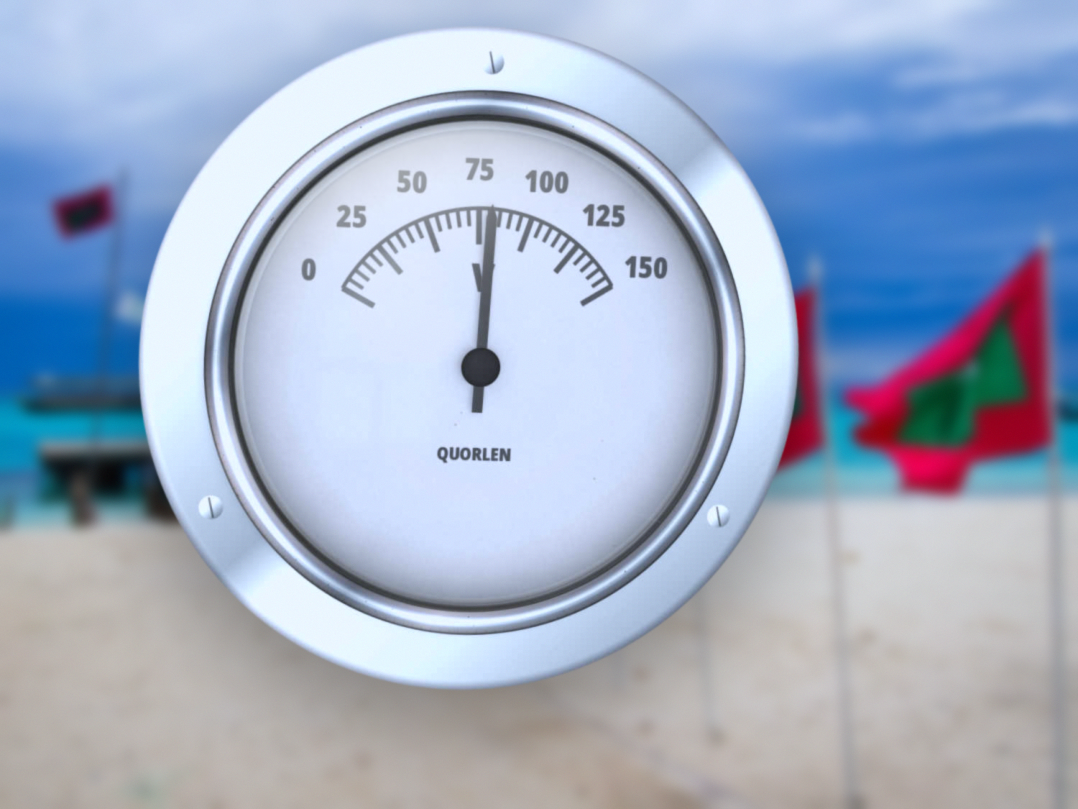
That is value=80 unit=V
